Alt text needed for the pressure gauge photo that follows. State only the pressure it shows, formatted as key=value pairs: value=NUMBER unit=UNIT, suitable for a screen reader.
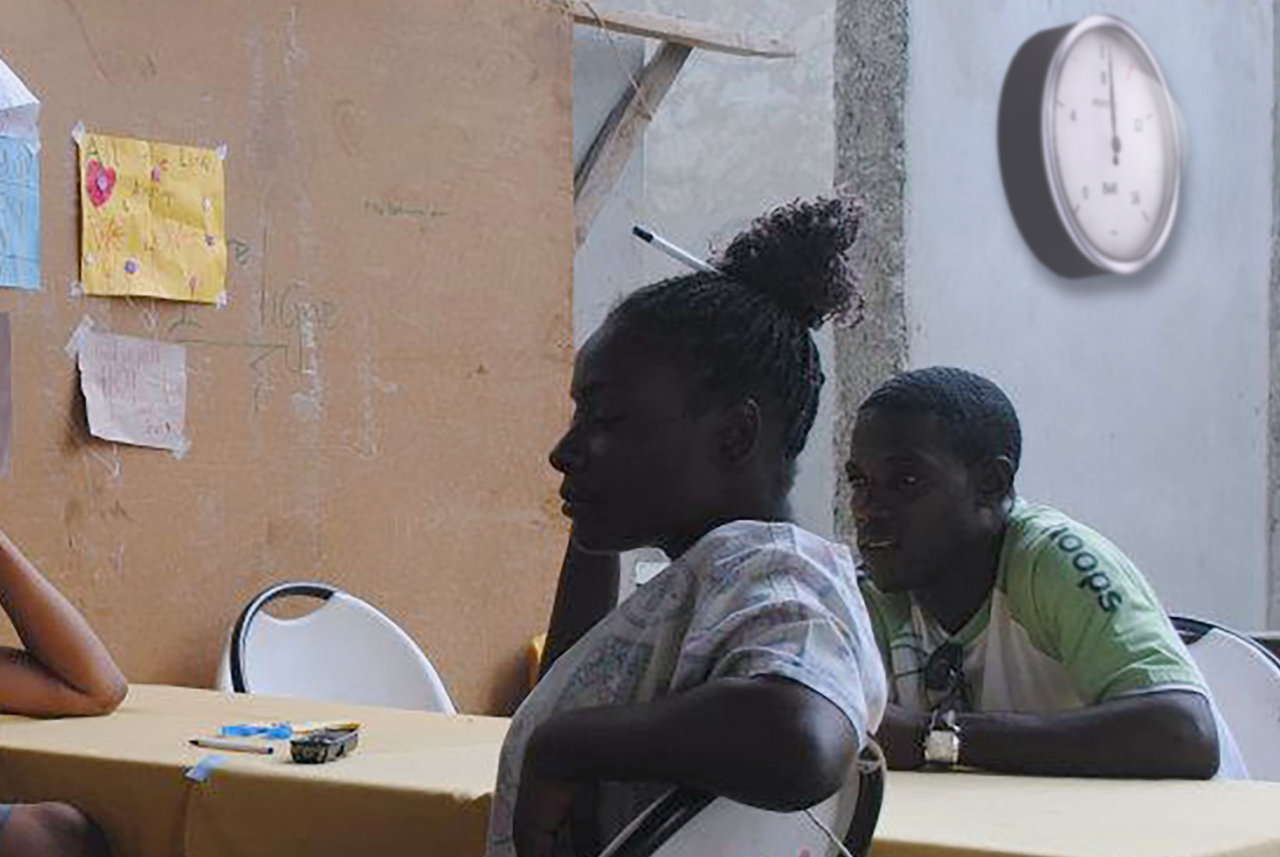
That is value=8 unit=bar
